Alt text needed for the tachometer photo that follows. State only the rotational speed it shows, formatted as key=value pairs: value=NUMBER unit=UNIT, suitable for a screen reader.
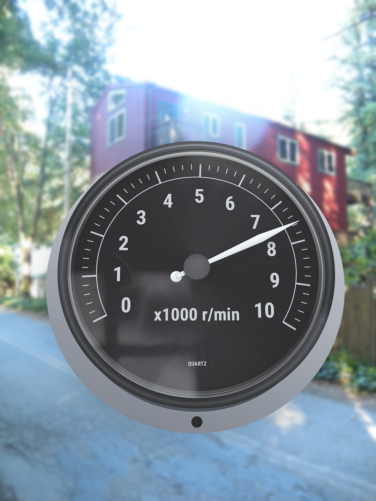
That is value=7600 unit=rpm
